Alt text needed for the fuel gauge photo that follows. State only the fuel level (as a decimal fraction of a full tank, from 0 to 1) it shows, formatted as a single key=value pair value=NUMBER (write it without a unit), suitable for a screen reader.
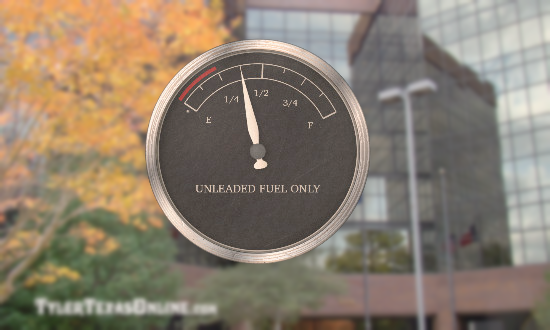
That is value=0.375
